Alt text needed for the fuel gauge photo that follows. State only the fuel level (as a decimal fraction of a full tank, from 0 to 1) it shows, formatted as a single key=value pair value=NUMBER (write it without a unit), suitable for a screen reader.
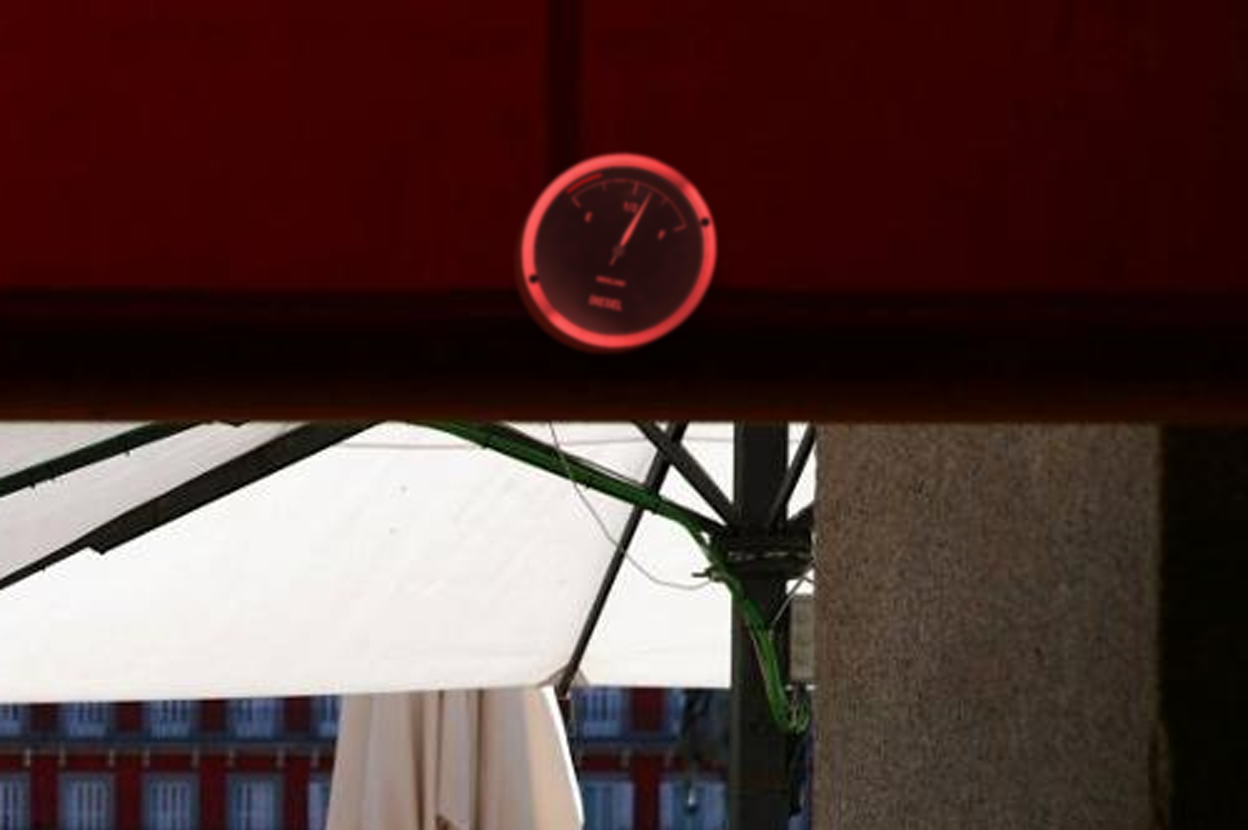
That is value=0.625
